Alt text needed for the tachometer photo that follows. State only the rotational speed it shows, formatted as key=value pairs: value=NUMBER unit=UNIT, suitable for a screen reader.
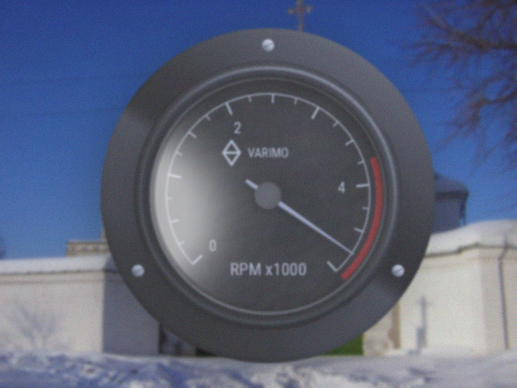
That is value=4750 unit=rpm
